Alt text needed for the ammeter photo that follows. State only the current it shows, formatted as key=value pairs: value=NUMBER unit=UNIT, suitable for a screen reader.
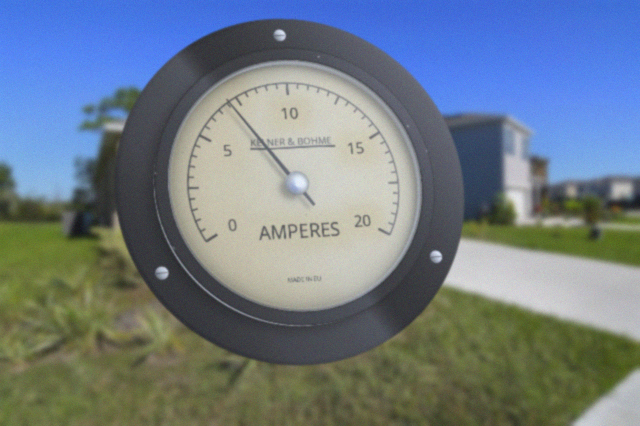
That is value=7 unit=A
